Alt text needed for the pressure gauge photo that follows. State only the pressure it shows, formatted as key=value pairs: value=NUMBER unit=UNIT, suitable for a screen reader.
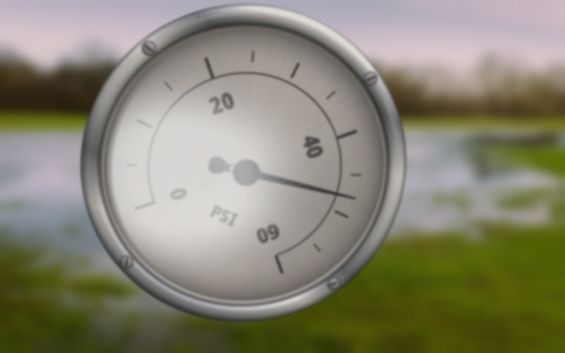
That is value=47.5 unit=psi
